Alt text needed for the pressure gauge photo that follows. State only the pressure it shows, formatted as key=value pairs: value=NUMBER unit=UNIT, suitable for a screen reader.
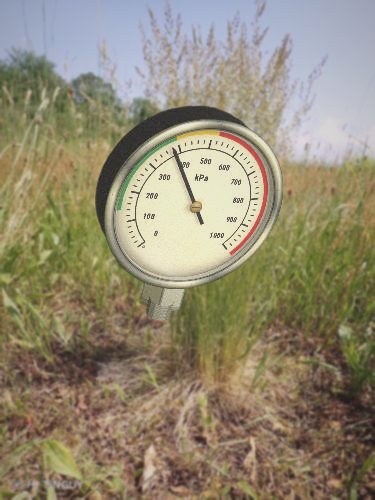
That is value=380 unit=kPa
